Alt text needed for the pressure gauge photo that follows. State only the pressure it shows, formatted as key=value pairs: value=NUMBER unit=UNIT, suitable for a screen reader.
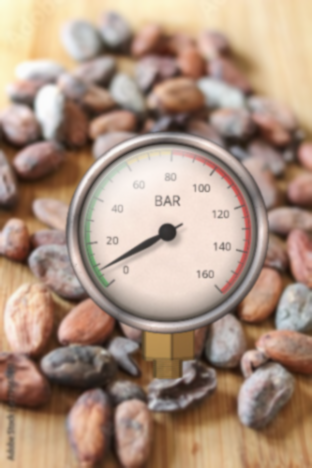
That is value=7.5 unit=bar
